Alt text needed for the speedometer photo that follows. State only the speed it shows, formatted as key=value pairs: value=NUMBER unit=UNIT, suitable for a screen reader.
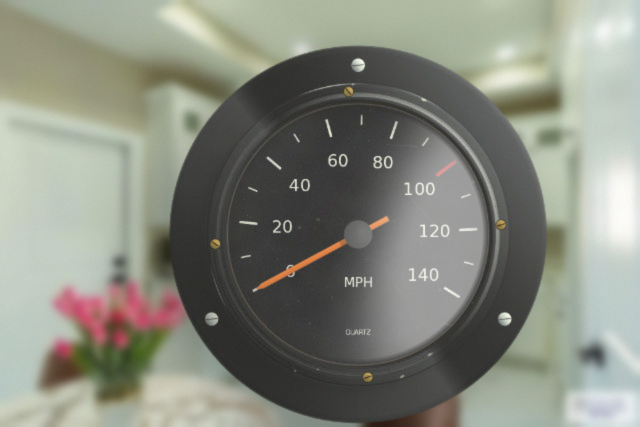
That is value=0 unit=mph
